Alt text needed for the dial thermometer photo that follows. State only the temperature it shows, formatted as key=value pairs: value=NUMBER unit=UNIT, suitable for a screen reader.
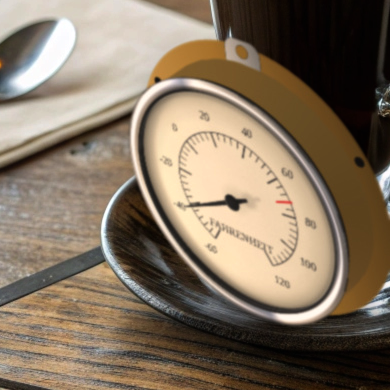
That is value=-40 unit=°F
